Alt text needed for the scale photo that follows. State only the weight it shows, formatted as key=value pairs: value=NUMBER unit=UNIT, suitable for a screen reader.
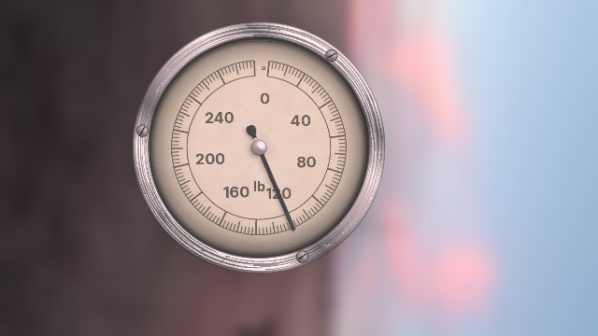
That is value=120 unit=lb
